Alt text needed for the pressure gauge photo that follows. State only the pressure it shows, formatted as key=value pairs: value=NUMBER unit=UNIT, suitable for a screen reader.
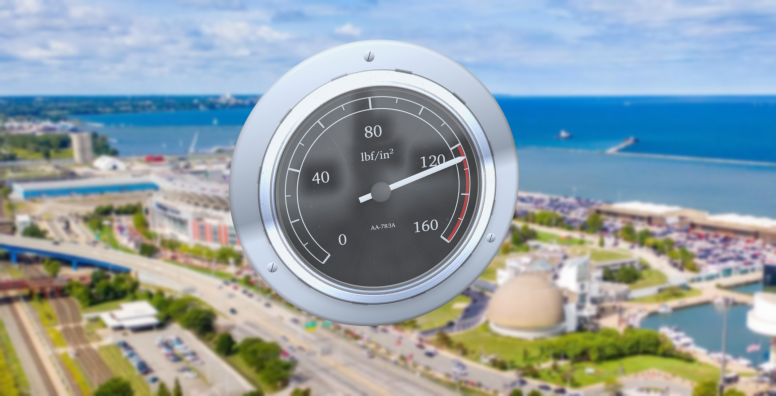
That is value=125 unit=psi
